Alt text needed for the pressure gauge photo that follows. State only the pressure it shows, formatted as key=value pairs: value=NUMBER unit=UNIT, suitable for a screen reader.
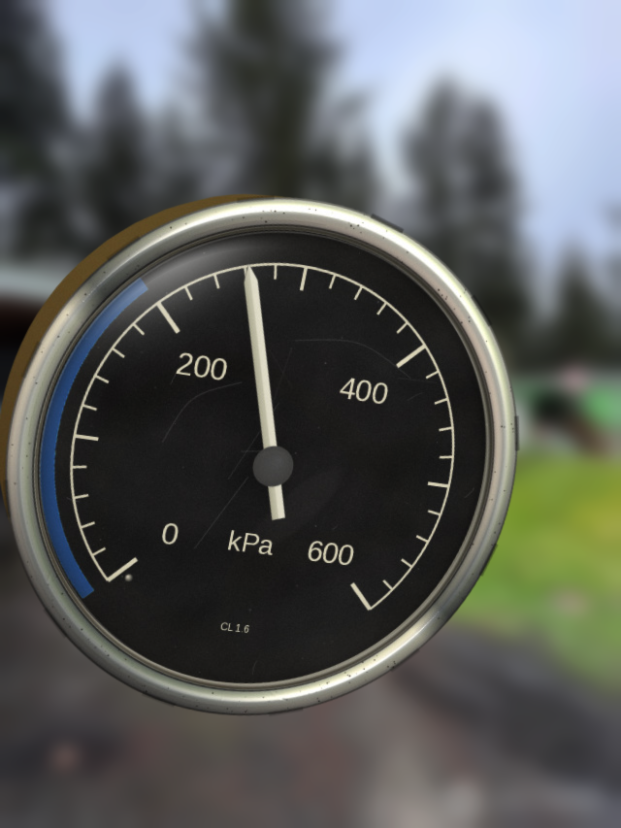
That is value=260 unit=kPa
